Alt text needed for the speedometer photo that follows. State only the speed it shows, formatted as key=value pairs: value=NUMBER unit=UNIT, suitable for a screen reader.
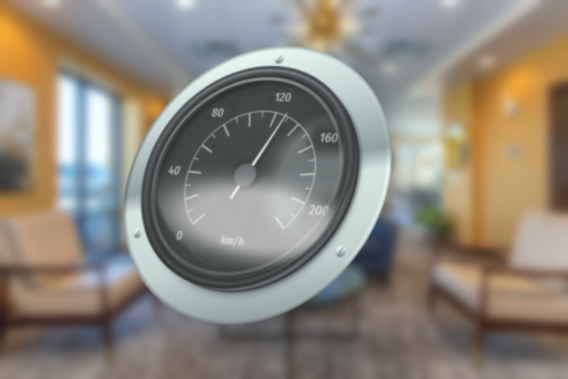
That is value=130 unit=km/h
